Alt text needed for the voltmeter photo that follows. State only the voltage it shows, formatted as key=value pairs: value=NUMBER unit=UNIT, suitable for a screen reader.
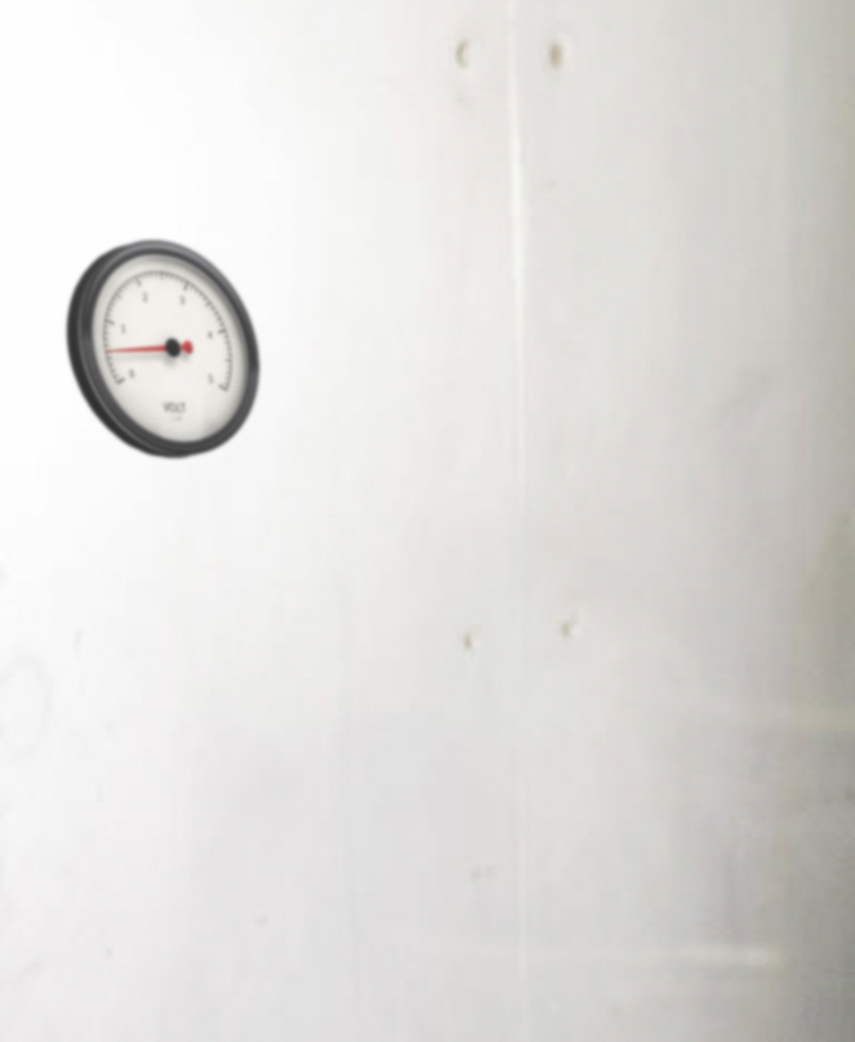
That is value=0.5 unit=V
